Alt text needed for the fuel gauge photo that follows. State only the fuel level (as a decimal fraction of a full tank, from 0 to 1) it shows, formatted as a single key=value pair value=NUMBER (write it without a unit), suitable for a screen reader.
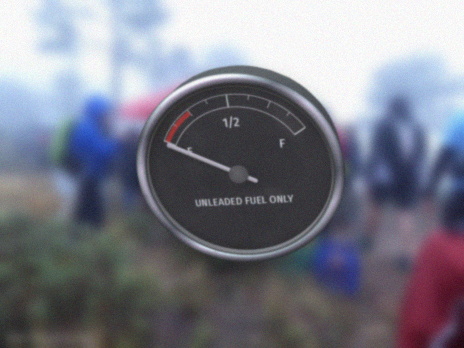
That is value=0
